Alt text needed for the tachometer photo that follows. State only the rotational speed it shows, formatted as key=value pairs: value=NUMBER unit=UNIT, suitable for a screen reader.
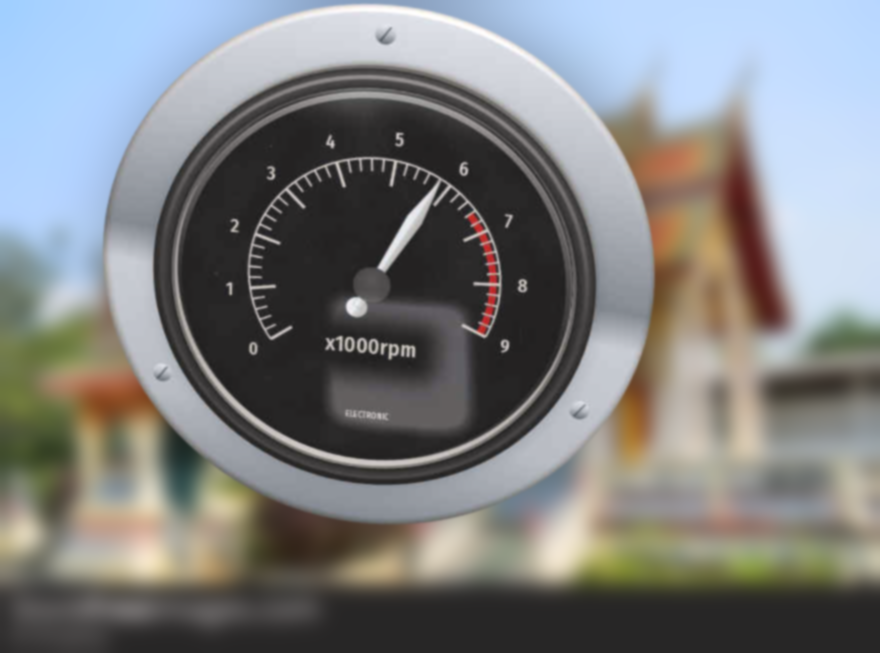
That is value=5800 unit=rpm
